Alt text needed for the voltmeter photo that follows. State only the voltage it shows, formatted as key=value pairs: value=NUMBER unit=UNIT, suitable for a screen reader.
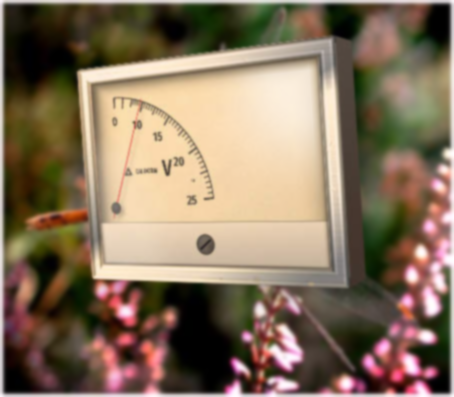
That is value=10 unit=V
